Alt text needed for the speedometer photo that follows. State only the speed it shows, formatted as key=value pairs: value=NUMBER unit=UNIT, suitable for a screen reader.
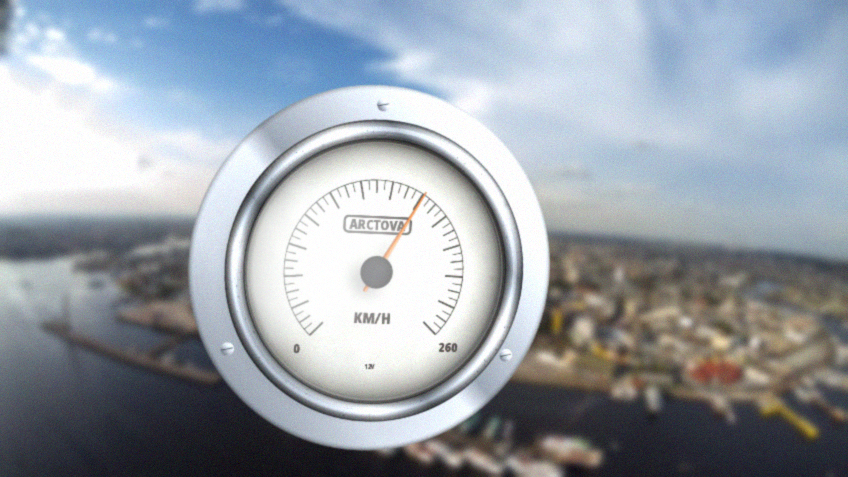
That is value=160 unit=km/h
